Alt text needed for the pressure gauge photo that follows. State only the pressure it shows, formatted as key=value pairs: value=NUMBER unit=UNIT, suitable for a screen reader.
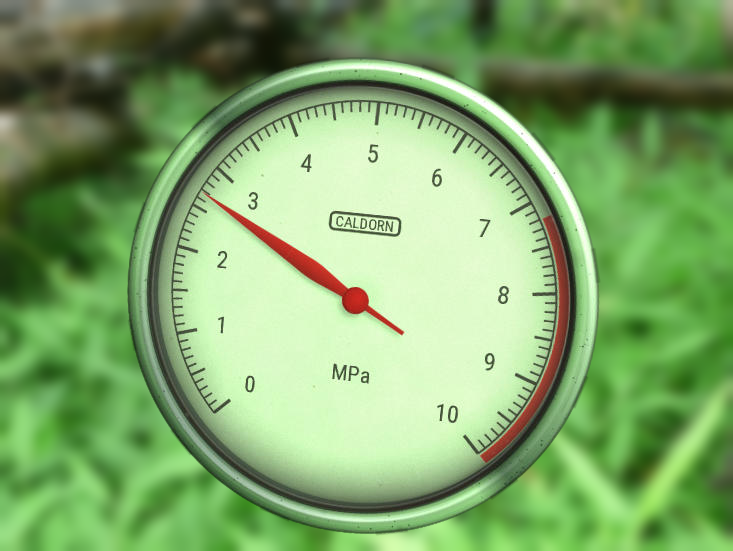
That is value=2.7 unit=MPa
